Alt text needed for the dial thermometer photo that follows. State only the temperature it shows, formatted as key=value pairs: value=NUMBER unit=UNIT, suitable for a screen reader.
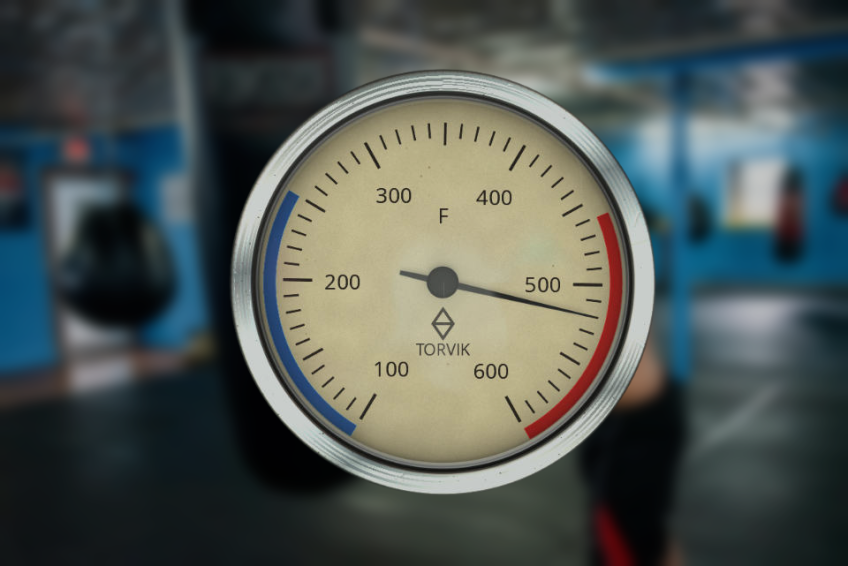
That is value=520 unit=°F
